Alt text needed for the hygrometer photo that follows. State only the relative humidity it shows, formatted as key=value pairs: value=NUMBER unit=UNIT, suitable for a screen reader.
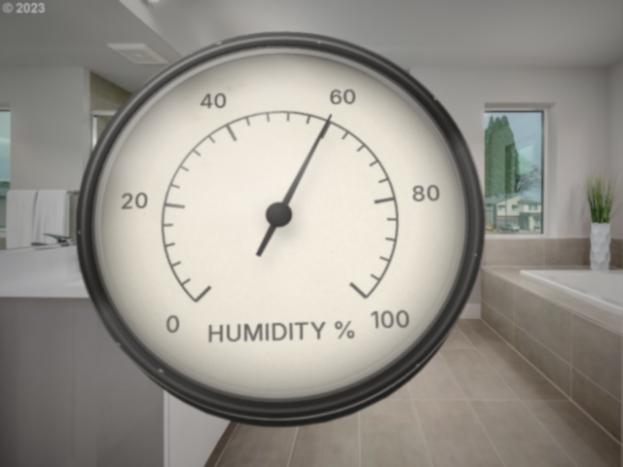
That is value=60 unit=%
